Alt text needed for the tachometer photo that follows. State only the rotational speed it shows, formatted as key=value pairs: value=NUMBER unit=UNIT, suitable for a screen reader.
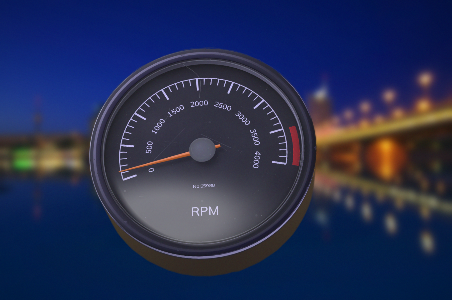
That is value=100 unit=rpm
